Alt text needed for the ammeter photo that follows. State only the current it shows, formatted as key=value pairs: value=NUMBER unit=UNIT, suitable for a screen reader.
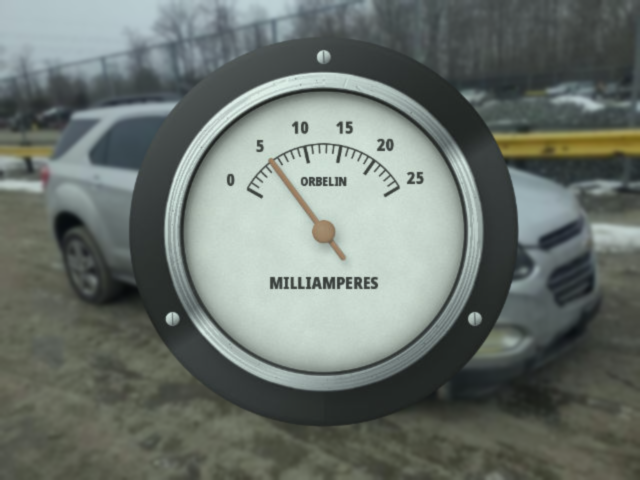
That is value=5 unit=mA
